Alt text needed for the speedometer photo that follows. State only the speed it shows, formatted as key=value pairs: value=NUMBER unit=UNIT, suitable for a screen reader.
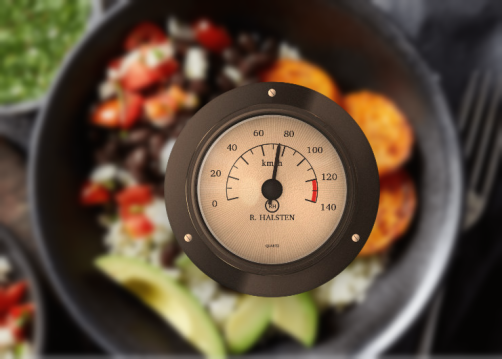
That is value=75 unit=km/h
